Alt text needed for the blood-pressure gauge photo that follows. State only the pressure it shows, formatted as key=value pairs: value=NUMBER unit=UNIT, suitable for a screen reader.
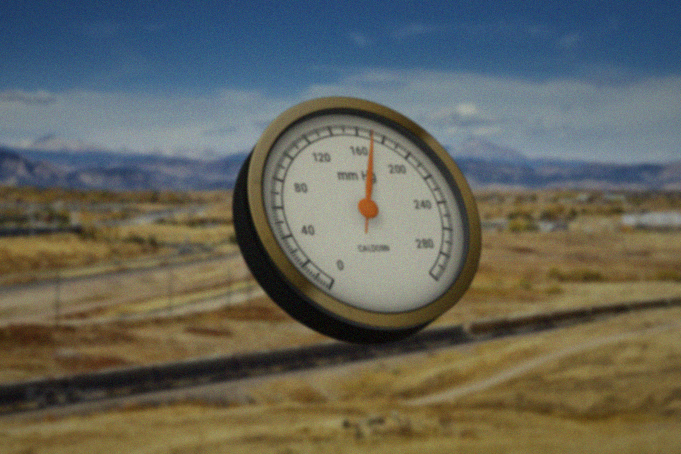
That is value=170 unit=mmHg
